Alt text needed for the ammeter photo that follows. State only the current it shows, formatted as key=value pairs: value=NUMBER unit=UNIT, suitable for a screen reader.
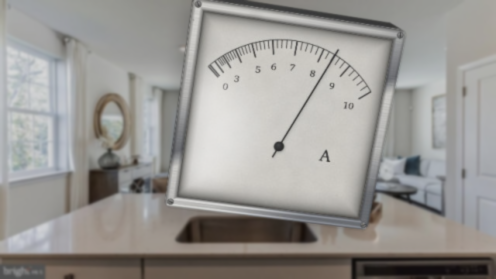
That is value=8.4 unit=A
